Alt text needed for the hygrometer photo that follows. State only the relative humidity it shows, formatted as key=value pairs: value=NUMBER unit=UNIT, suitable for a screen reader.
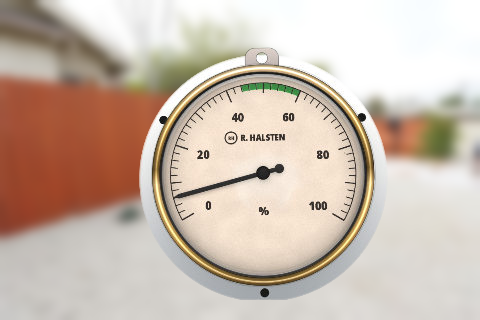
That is value=6 unit=%
